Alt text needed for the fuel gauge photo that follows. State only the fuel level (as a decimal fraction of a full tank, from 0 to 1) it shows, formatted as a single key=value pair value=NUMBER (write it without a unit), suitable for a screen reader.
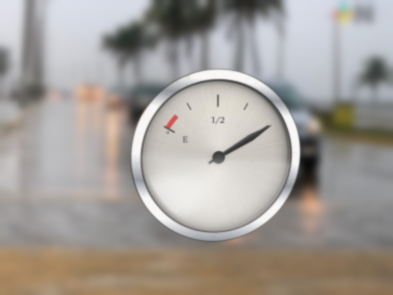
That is value=1
